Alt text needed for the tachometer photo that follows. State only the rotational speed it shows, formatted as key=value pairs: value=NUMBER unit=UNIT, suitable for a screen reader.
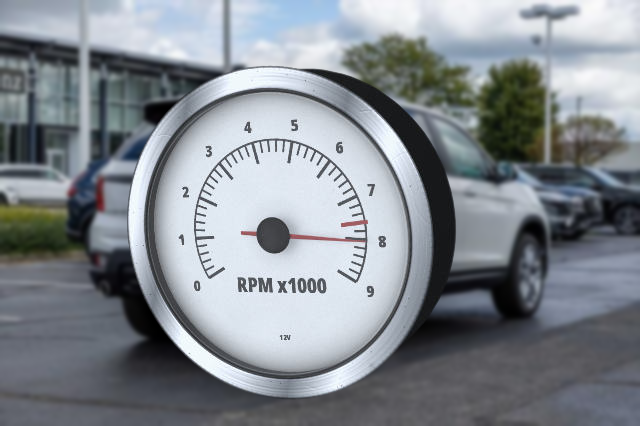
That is value=8000 unit=rpm
